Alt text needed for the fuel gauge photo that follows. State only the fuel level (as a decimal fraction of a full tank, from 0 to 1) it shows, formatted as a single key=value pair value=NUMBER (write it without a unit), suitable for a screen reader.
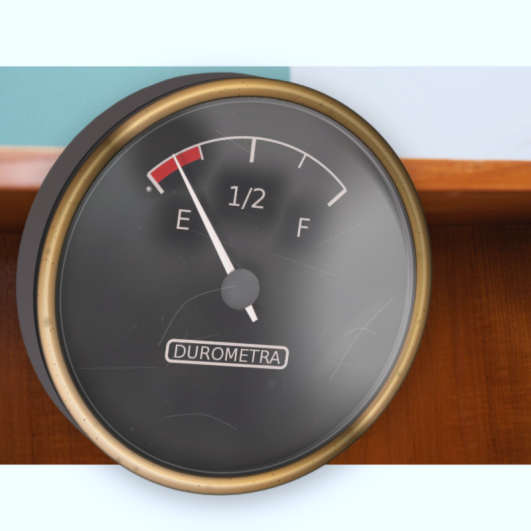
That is value=0.125
